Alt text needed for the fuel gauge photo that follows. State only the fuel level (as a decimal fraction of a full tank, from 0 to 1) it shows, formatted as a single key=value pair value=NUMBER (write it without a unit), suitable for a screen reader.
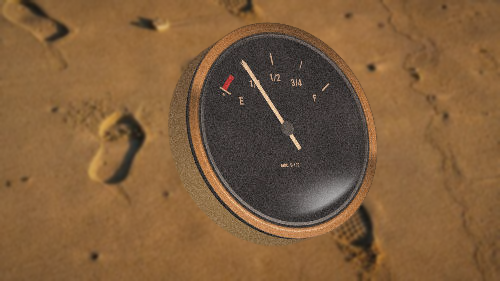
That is value=0.25
